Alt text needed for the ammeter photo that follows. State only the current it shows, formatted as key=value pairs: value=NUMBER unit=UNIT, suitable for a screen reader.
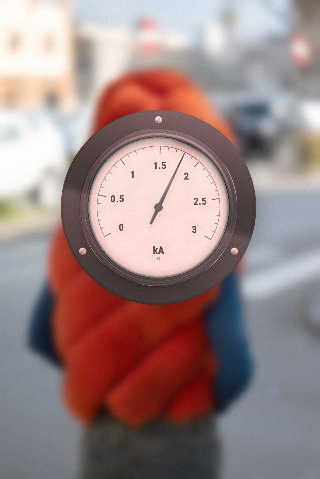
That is value=1.8 unit=kA
